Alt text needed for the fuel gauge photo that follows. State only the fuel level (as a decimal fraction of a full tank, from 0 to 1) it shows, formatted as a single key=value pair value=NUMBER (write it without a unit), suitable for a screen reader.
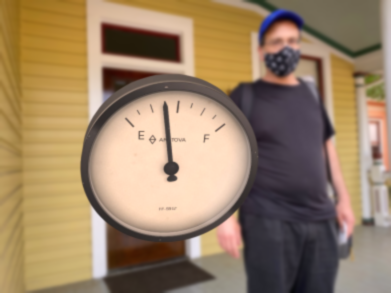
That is value=0.375
